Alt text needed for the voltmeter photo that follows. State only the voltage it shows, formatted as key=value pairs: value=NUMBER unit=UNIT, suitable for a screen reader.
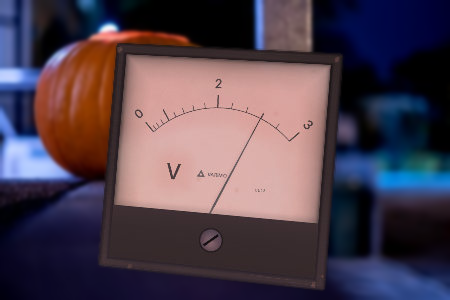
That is value=2.6 unit=V
